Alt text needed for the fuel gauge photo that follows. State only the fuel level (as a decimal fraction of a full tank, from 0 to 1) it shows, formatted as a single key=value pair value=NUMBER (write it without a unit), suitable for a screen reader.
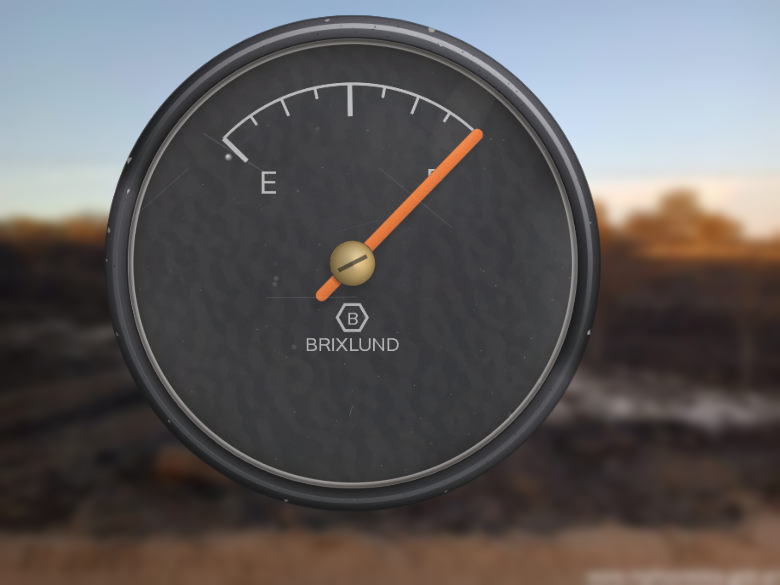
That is value=1
